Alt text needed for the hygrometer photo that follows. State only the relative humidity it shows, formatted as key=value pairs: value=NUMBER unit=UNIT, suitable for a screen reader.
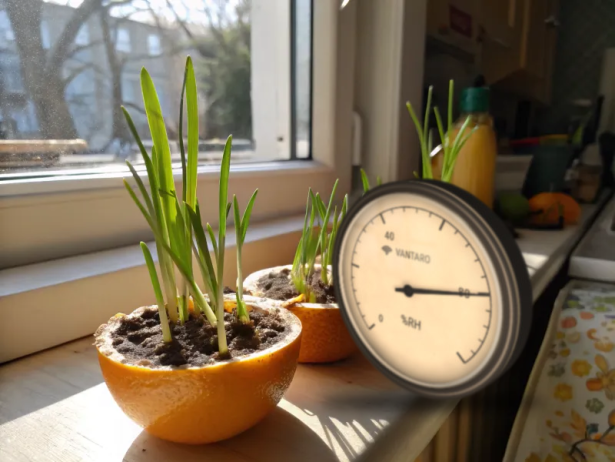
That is value=80 unit=%
